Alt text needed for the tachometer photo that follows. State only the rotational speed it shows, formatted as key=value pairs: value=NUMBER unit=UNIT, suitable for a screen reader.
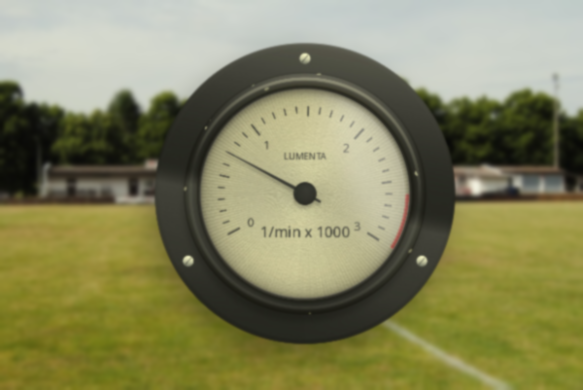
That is value=700 unit=rpm
